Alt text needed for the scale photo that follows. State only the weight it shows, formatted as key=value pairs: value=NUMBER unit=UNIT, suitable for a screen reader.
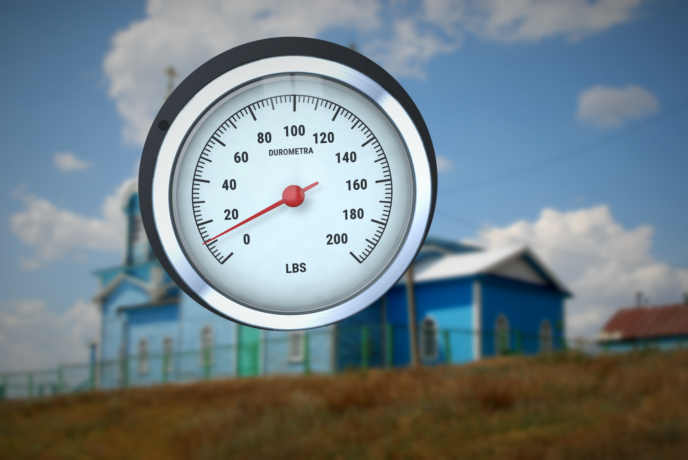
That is value=12 unit=lb
